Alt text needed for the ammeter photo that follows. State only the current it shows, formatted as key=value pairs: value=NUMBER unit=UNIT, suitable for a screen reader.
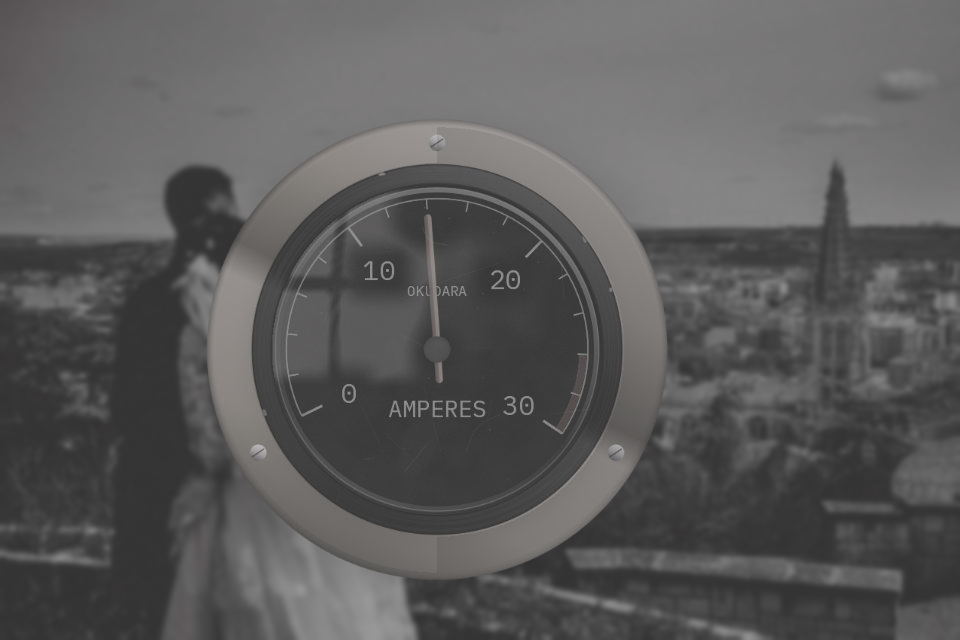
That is value=14 unit=A
